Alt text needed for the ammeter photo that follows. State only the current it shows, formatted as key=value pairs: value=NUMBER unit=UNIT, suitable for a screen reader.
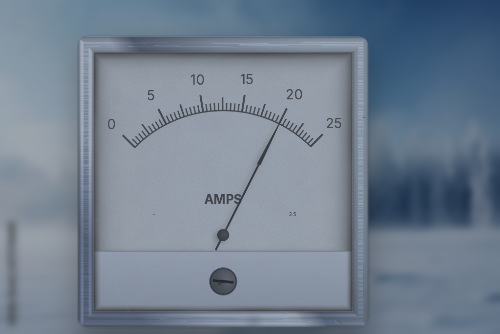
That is value=20 unit=A
